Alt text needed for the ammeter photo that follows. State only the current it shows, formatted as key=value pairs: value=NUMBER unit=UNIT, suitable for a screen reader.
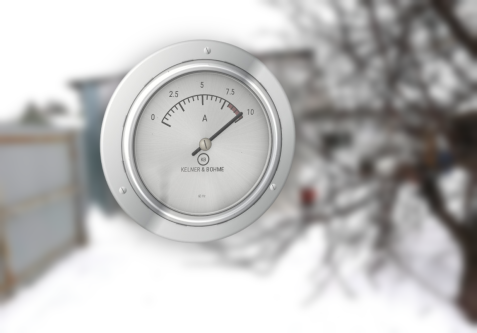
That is value=9.5 unit=A
